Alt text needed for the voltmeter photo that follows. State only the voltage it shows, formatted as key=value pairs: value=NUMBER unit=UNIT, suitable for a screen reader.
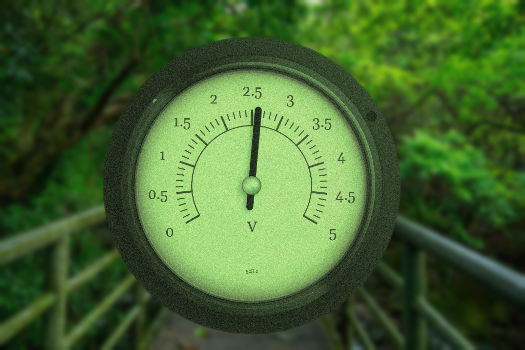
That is value=2.6 unit=V
